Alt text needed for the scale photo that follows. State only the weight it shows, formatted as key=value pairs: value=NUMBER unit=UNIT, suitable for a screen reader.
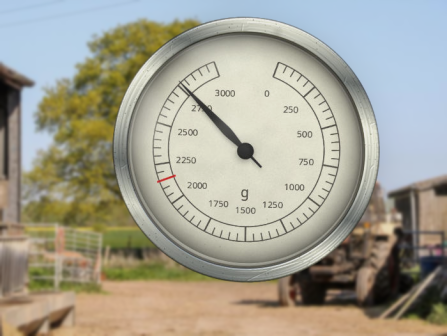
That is value=2775 unit=g
